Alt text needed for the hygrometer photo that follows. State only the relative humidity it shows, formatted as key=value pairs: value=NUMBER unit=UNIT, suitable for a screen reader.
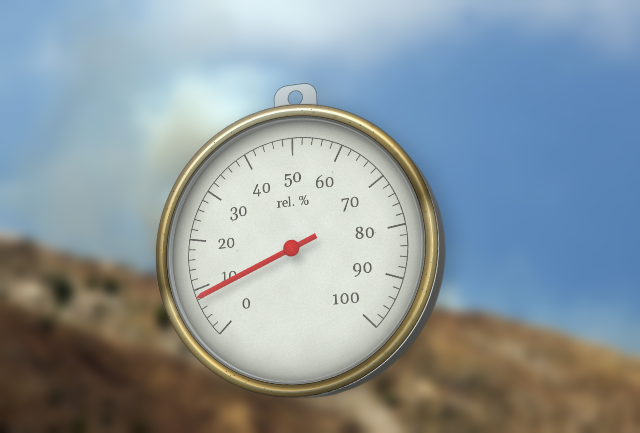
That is value=8 unit=%
